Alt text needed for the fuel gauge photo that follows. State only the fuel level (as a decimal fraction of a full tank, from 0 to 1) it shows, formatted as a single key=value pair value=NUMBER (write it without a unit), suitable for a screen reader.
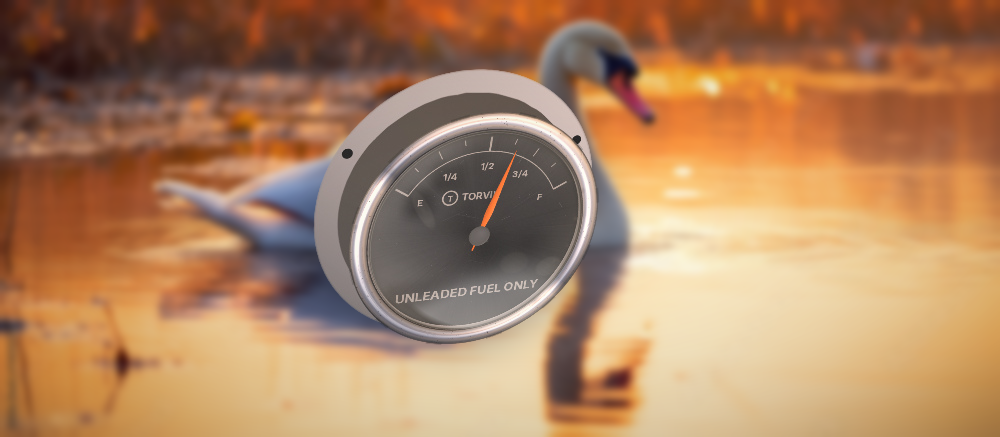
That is value=0.625
